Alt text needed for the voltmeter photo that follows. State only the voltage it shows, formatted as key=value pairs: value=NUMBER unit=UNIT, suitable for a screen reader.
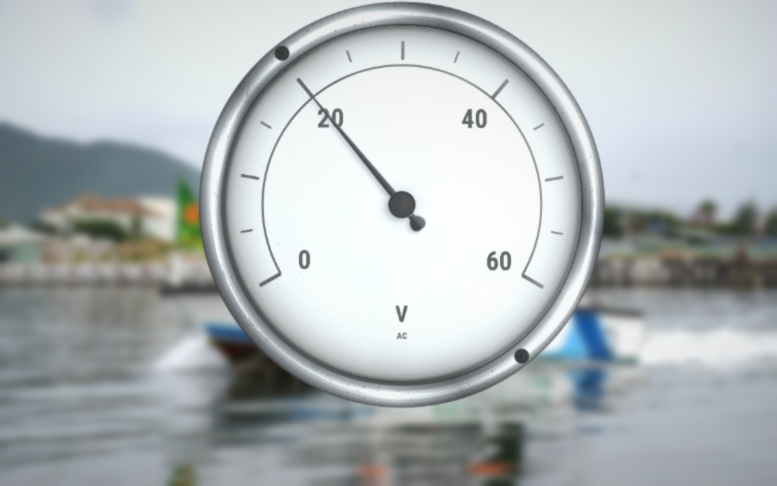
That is value=20 unit=V
